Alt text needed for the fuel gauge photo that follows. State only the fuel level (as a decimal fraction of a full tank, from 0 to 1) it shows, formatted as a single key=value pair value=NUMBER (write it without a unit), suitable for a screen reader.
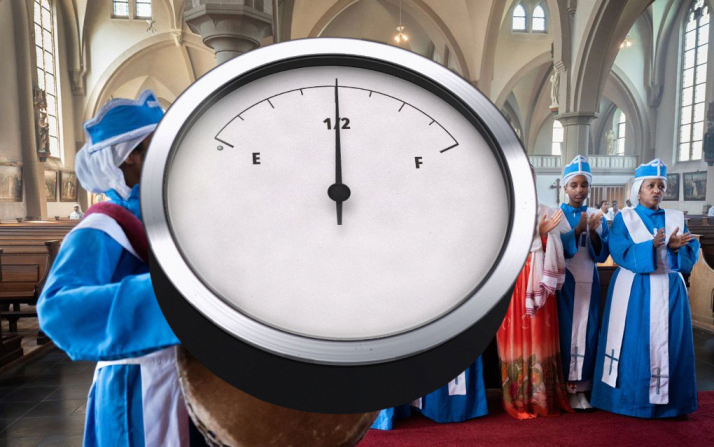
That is value=0.5
